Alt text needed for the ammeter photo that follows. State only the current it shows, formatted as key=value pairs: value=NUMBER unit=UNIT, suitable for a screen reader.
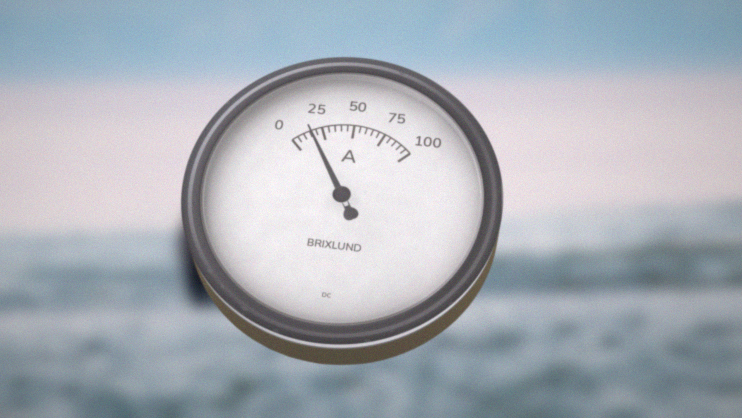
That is value=15 unit=A
